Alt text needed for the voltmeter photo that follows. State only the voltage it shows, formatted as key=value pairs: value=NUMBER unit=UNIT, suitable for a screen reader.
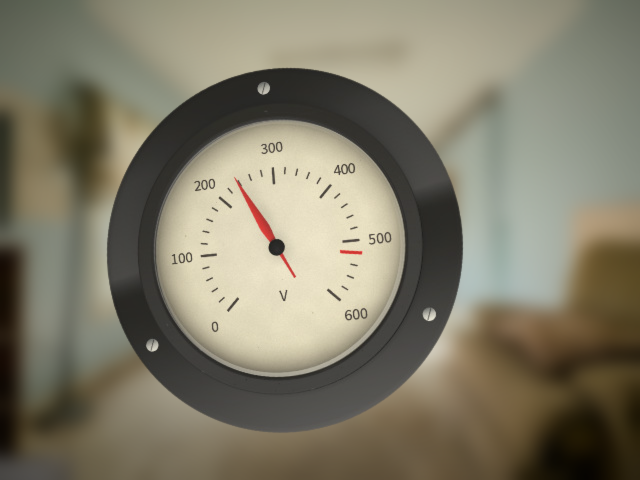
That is value=240 unit=V
